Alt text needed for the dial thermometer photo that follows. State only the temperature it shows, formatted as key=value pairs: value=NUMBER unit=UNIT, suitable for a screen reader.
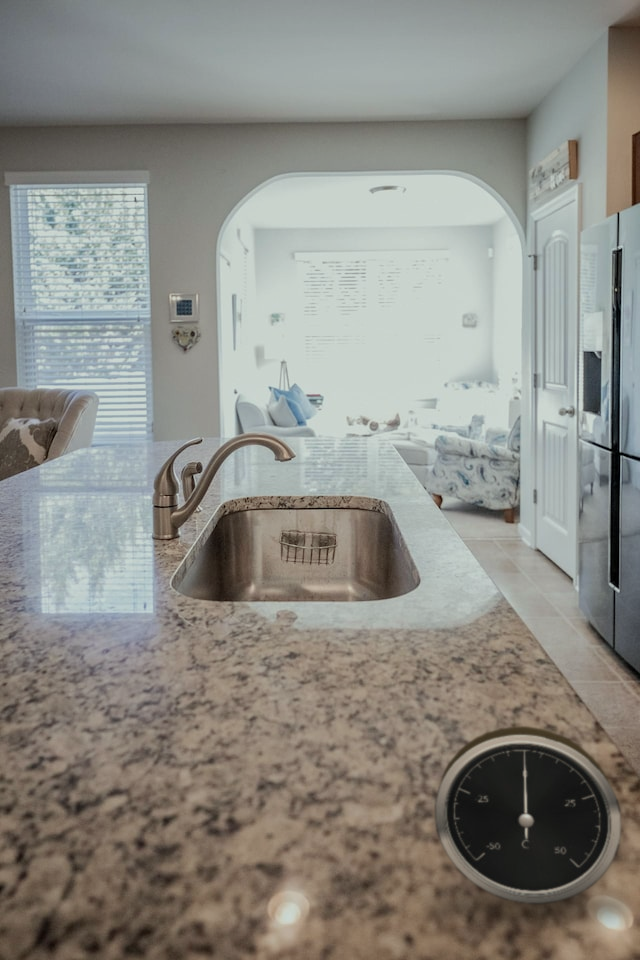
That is value=0 unit=°C
